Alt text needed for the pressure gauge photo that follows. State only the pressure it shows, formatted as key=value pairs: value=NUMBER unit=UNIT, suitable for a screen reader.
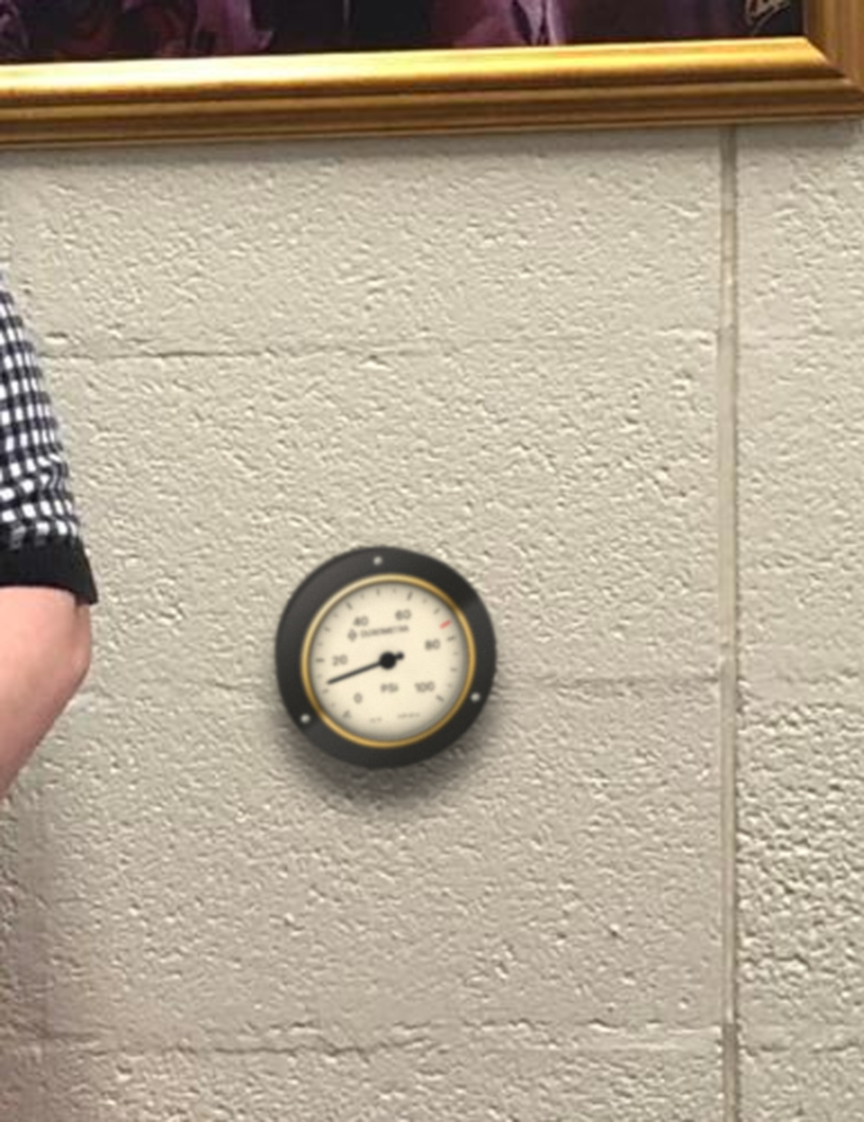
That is value=12.5 unit=psi
